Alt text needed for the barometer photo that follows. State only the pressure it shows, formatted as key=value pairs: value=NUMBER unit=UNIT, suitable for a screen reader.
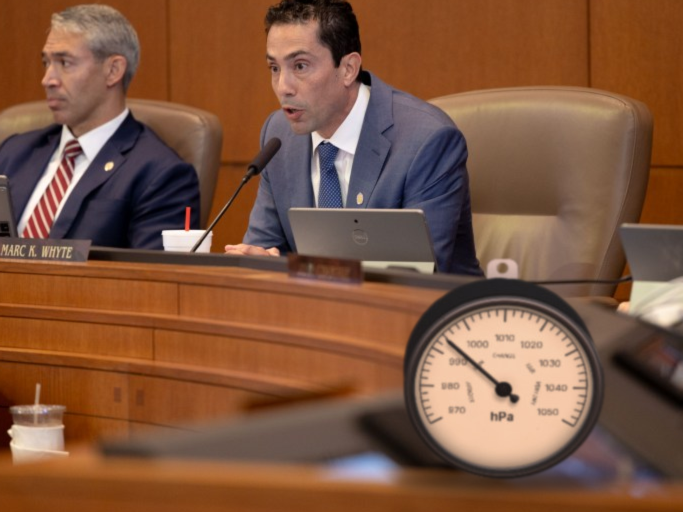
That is value=994 unit=hPa
